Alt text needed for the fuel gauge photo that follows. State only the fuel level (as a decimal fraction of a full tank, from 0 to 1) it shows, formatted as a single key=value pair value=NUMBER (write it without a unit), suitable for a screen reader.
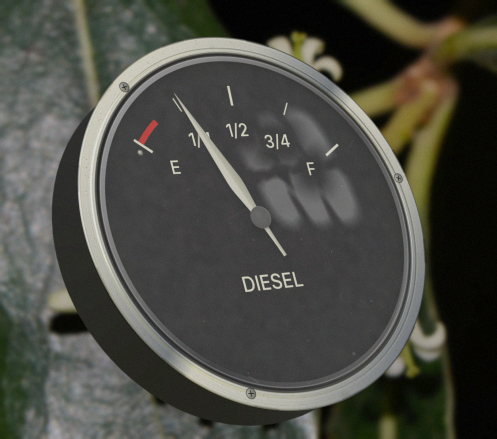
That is value=0.25
